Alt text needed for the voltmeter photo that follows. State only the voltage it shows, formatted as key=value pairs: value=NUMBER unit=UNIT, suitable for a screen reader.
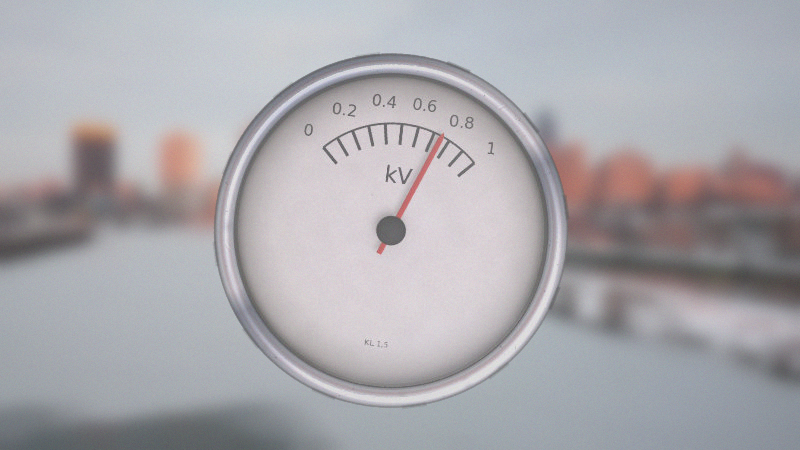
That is value=0.75 unit=kV
